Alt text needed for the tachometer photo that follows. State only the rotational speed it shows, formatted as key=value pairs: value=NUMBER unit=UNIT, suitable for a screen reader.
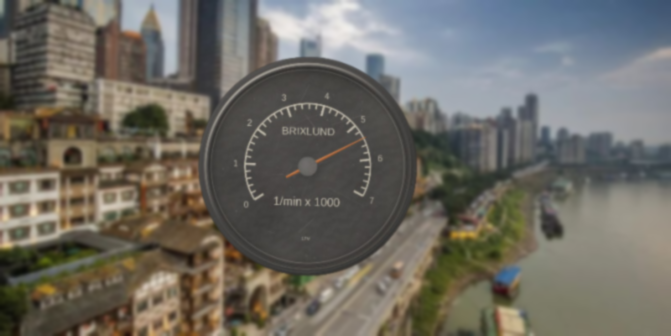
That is value=5400 unit=rpm
